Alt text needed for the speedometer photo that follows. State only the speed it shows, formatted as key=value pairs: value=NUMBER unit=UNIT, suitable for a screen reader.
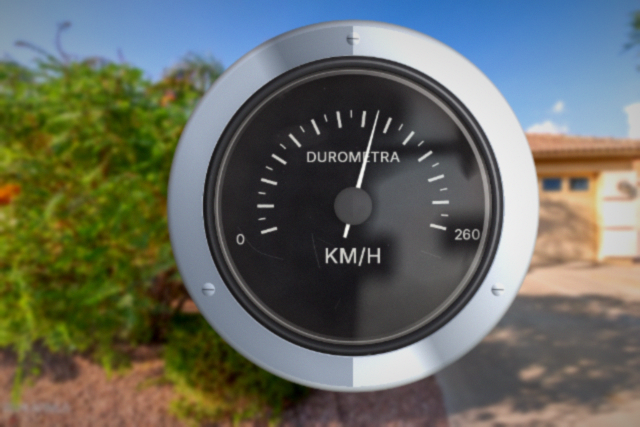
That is value=150 unit=km/h
